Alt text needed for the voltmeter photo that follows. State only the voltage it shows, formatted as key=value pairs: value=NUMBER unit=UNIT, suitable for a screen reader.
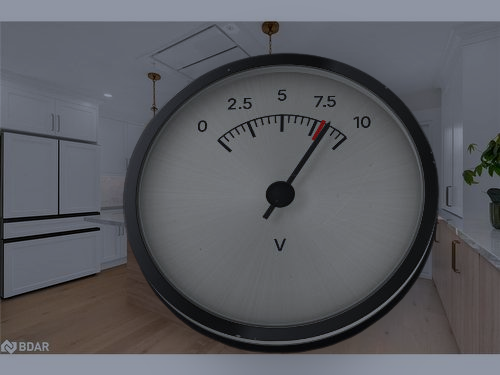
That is value=8.5 unit=V
